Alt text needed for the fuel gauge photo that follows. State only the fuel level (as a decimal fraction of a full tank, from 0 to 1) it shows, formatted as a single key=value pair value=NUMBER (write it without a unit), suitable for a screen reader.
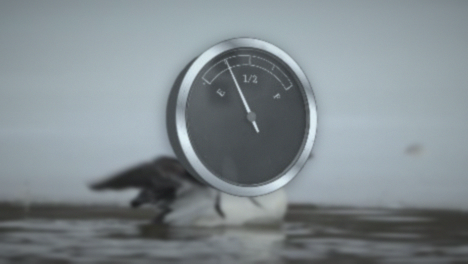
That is value=0.25
